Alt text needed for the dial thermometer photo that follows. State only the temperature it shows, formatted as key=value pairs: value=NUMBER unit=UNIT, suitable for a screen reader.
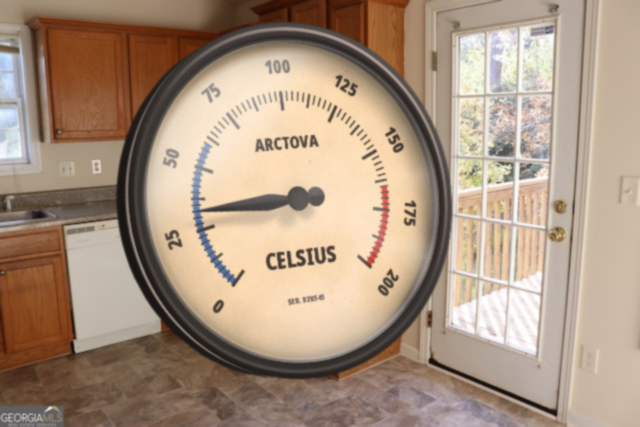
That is value=32.5 unit=°C
